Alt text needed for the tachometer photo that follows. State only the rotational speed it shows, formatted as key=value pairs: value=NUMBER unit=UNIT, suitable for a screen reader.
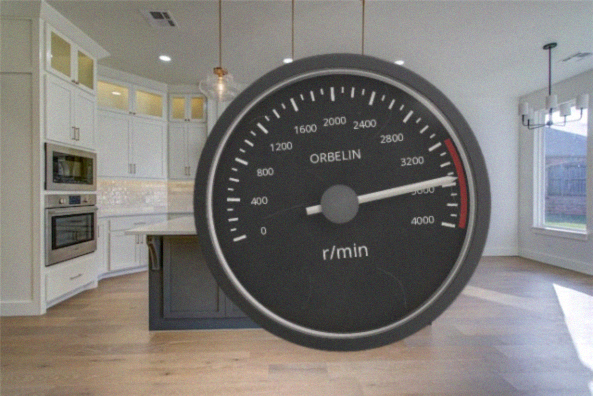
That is value=3550 unit=rpm
